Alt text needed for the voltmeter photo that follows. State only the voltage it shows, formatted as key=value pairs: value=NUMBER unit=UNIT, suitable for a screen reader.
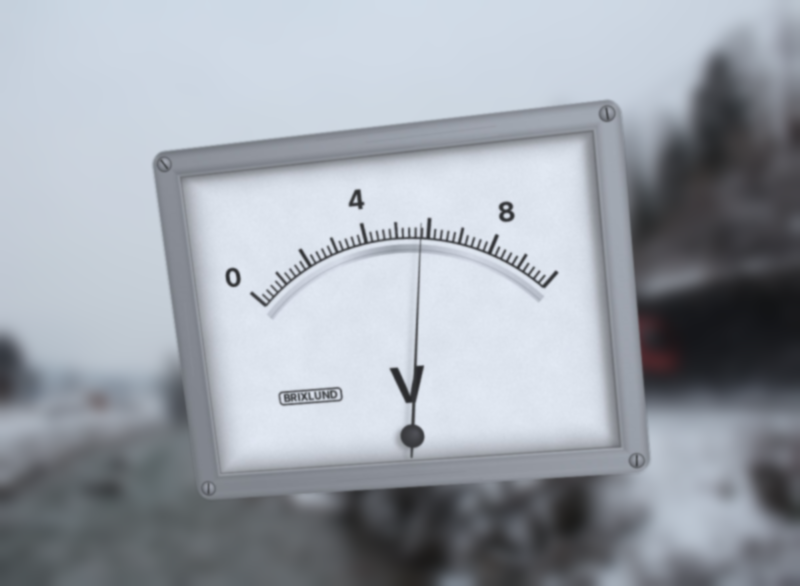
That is value=5.8 unit=V
